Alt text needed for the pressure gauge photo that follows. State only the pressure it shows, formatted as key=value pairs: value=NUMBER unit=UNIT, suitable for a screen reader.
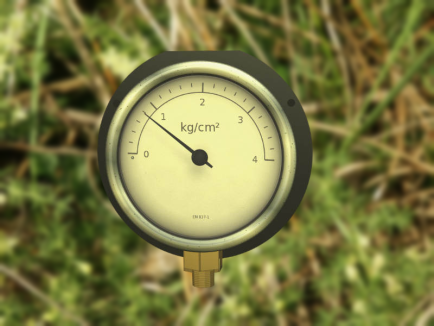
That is value=0.8 unit=kg/cm²
